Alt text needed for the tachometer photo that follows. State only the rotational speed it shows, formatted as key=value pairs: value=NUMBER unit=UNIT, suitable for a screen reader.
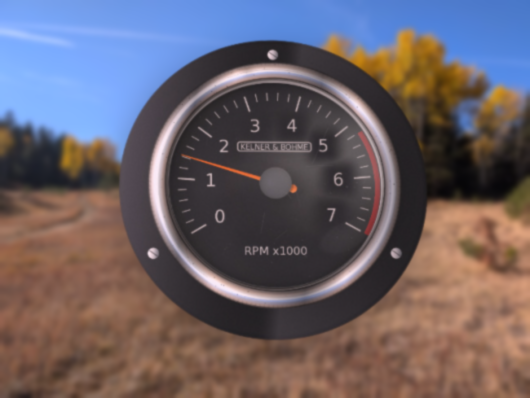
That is value=1400 unit=rpm
